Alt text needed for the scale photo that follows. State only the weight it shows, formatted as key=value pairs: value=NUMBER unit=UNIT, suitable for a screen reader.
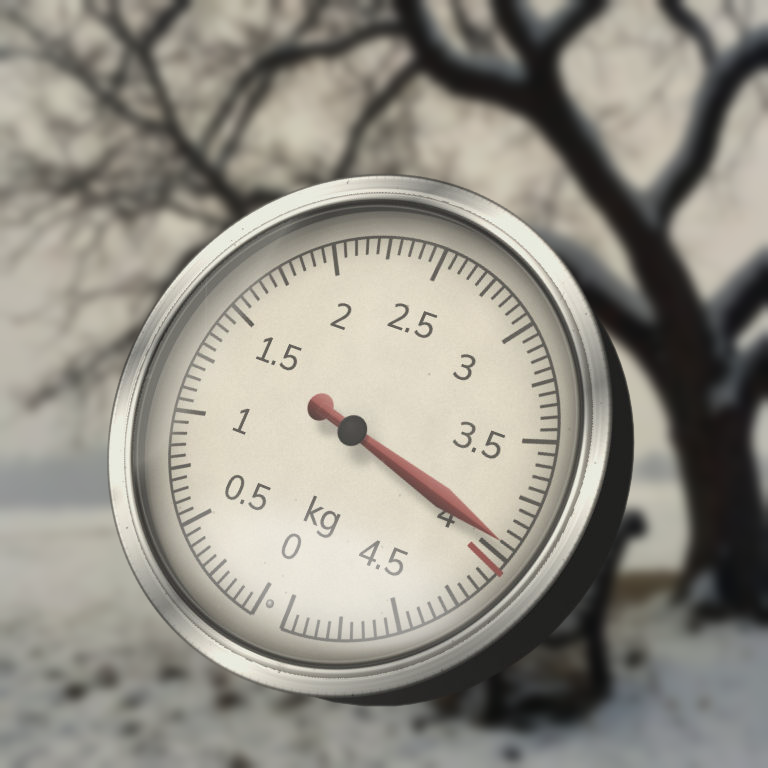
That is value=3.95 unit=kg
